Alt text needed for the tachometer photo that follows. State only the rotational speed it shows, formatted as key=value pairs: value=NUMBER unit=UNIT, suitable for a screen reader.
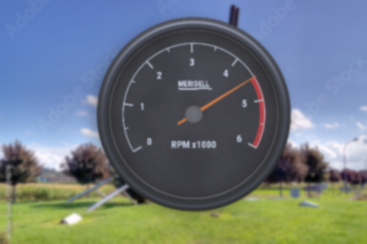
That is value=4500 unit=rpm
